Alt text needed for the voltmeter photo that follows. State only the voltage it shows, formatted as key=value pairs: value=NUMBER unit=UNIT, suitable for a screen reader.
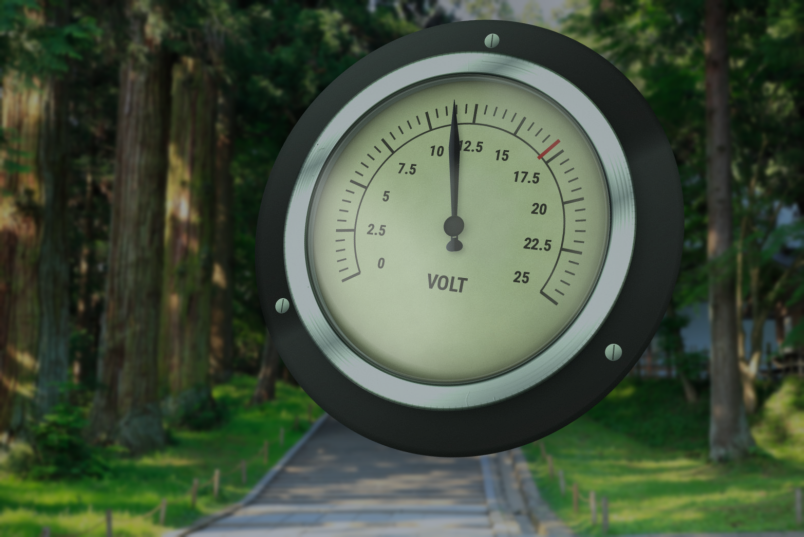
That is value=11.5 unit=V
